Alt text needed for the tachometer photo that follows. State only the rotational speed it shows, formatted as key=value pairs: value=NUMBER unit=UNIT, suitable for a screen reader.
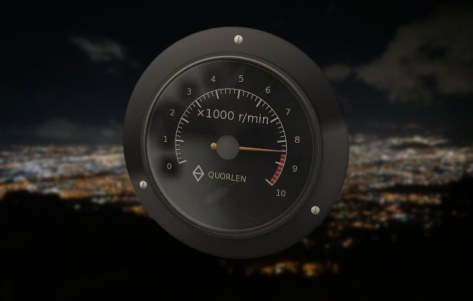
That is value=8400 unit=rpm
